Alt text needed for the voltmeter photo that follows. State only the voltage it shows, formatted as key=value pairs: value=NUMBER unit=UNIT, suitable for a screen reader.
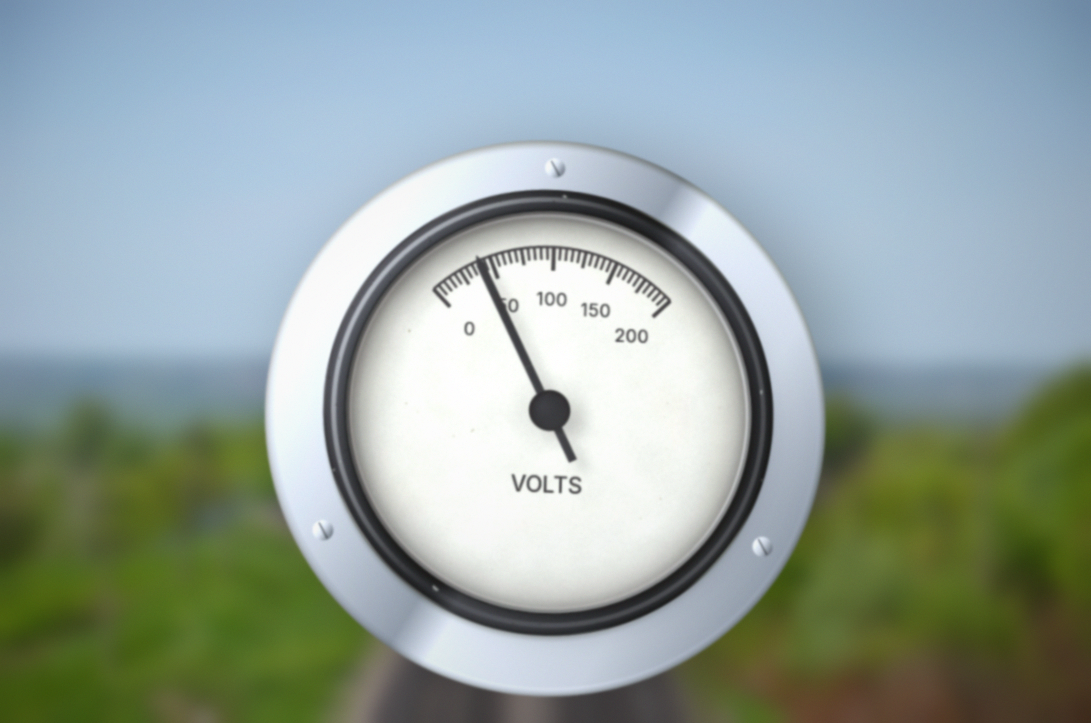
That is value=40 unit=V
